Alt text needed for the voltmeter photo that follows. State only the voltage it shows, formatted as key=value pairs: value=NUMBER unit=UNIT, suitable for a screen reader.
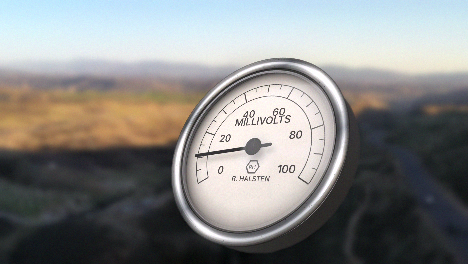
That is value=10 unit=mV
